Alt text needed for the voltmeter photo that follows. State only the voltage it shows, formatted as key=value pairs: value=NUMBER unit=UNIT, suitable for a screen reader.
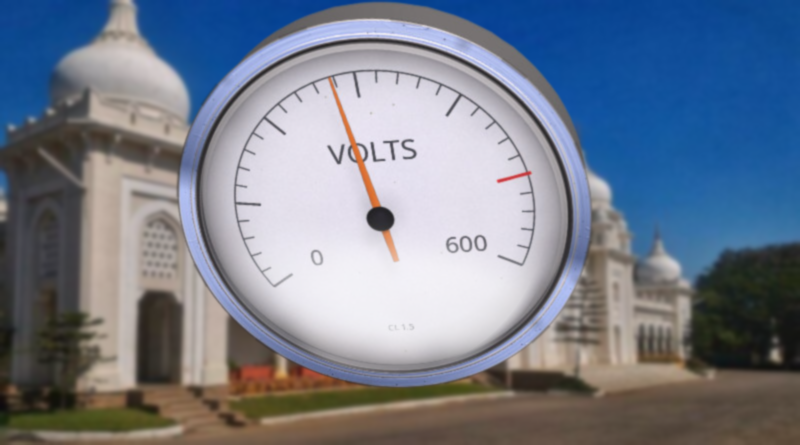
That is value=280 unit=V
